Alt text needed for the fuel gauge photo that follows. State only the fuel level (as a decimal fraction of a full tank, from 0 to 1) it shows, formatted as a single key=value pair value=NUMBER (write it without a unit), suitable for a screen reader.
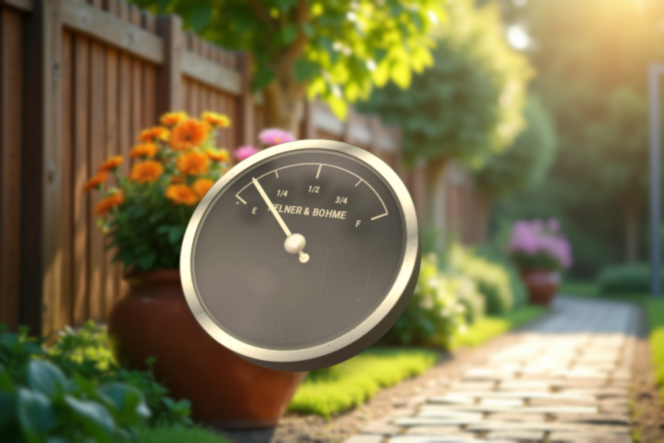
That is value=0.125
